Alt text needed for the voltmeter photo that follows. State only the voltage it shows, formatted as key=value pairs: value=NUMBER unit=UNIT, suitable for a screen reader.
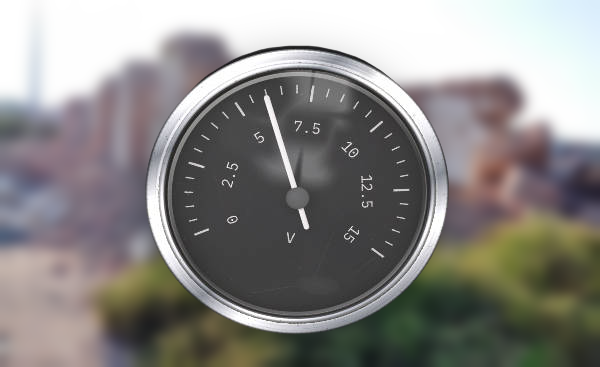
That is value=6 unit=V
